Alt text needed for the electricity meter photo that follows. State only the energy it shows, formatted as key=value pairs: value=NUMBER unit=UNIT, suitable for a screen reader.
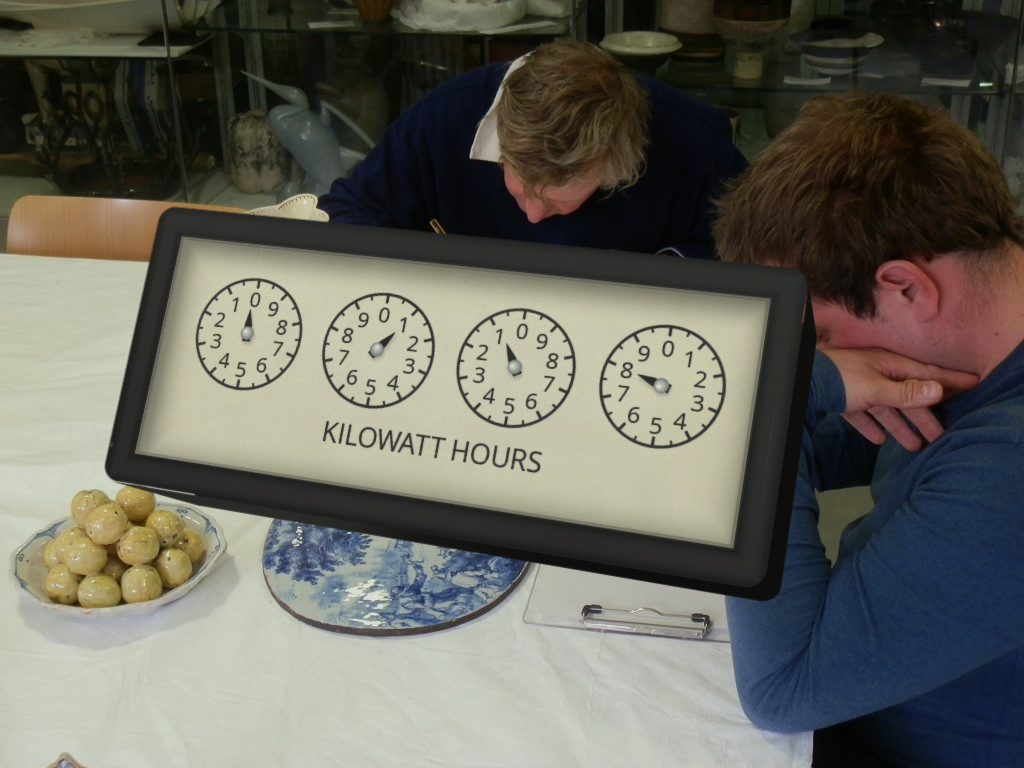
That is value=108 unit=kWh
